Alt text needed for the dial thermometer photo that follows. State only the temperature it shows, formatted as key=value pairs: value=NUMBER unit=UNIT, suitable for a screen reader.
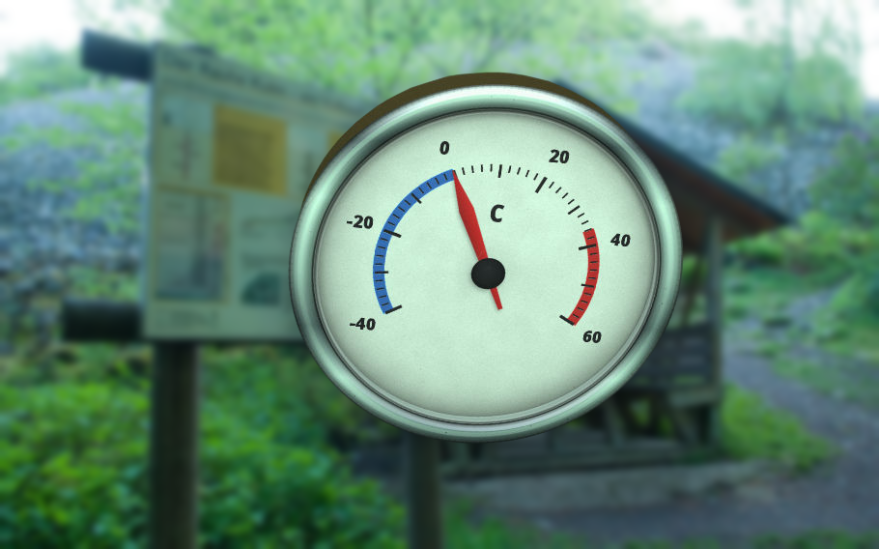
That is value=0 unit=°C
